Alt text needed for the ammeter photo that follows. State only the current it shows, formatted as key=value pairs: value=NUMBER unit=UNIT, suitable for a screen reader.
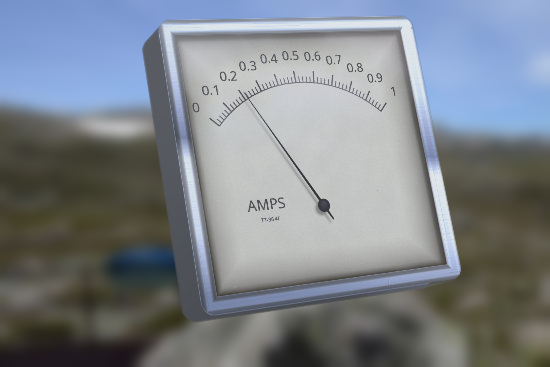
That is value=0.2 unit=A
